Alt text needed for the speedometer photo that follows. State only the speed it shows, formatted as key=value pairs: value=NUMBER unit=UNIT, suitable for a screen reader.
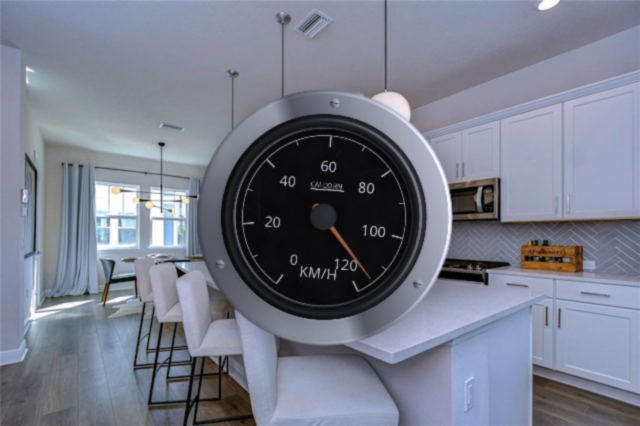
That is value=115 unit=km/h
